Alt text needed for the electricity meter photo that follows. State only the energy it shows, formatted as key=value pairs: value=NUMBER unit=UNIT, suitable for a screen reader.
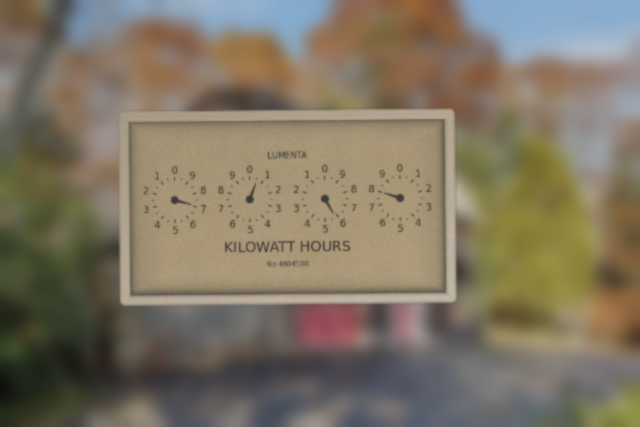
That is value=7058 unit=kWh
